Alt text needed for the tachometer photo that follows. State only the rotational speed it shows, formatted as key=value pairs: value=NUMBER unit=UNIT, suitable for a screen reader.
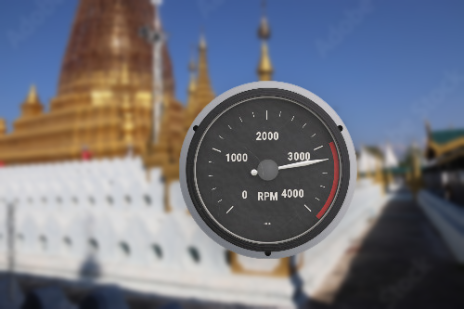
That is value=3200 unit=rpm
